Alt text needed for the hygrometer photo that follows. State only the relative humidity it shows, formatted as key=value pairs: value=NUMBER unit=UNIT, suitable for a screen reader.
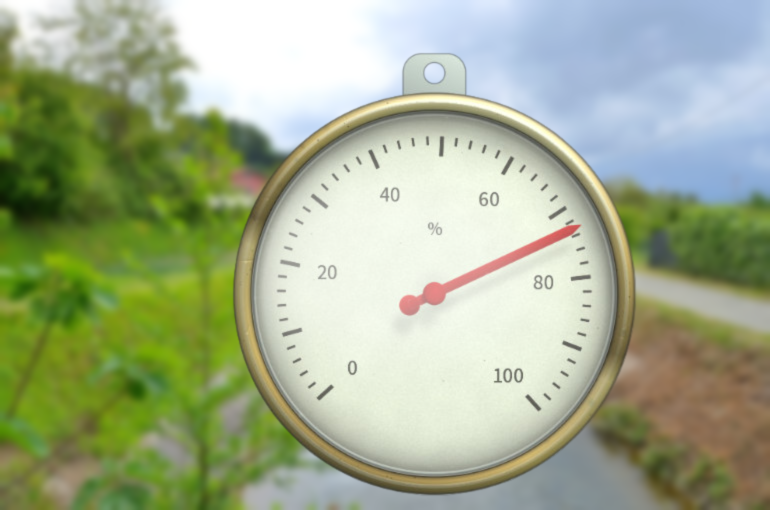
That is value=73 unit=%
